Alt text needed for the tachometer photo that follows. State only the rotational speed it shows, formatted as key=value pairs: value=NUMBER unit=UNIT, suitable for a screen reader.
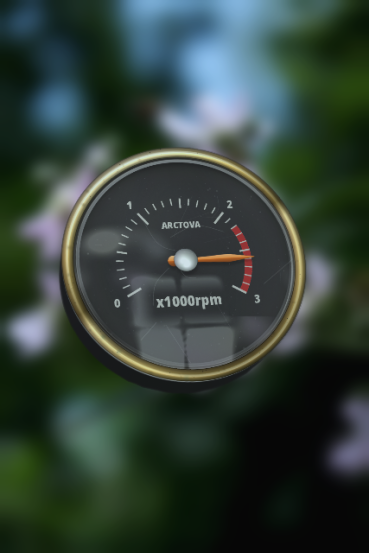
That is value=2600 unit=rpm
